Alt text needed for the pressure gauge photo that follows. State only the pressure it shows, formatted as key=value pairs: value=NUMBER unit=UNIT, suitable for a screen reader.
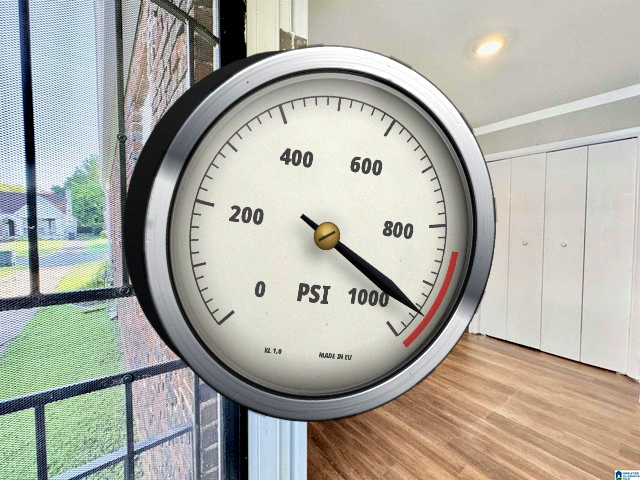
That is value=950 unit=psi
